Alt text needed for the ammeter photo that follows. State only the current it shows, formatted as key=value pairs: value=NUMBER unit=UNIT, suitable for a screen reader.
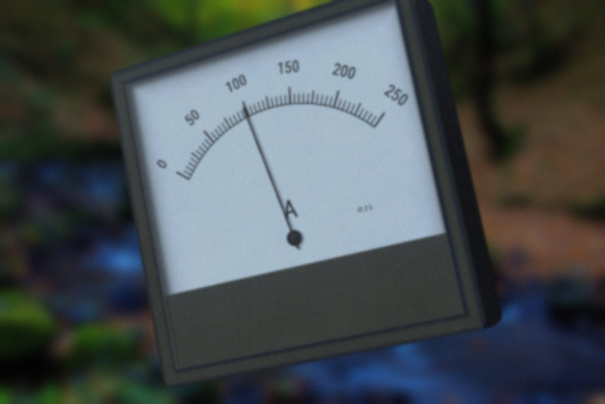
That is value=100 unit=A
